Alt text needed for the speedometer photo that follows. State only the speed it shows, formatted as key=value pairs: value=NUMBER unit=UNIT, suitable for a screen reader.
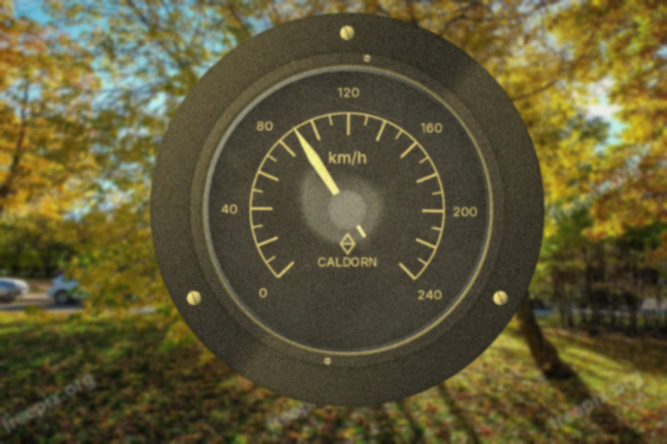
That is value=90 unit=km/h
